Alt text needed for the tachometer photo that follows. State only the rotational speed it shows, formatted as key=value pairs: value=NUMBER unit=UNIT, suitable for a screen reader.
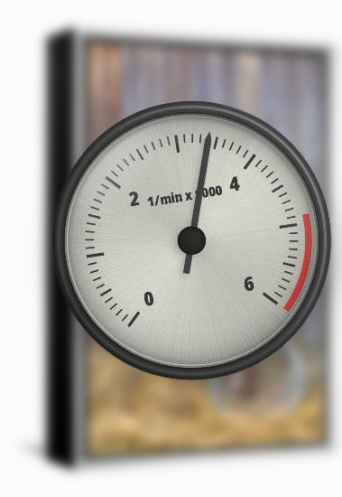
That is value=3400 unit=rpm
